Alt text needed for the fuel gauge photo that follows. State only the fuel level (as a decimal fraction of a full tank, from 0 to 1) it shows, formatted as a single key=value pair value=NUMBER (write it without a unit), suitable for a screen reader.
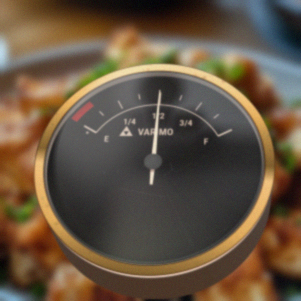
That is value=0.5
